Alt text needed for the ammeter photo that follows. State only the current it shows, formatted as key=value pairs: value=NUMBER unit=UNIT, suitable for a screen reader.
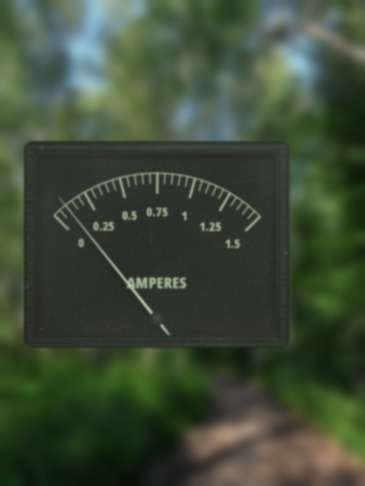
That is value=0.1 unit=A
